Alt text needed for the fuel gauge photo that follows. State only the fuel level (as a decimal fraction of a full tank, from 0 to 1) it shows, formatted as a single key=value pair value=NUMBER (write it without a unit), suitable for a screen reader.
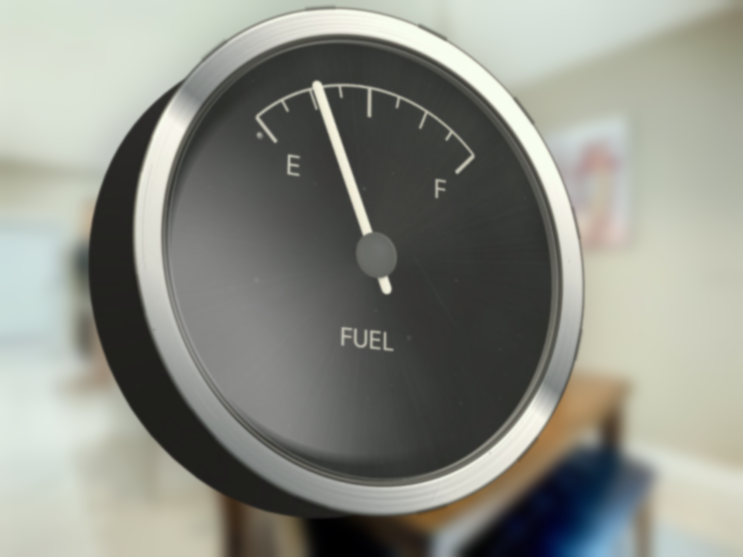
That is value=0.25
